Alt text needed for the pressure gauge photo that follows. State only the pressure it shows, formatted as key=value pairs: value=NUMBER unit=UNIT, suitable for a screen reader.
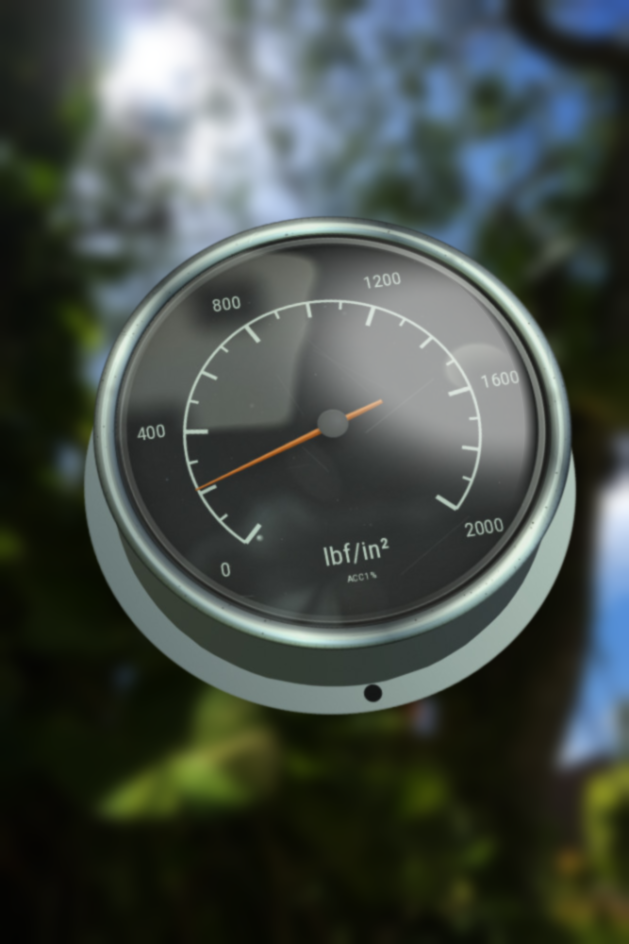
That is value=200 unit=psi
